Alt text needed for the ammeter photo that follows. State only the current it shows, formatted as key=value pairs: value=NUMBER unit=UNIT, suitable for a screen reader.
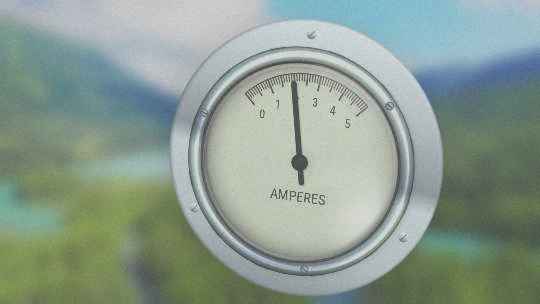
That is value=2 unit=A
